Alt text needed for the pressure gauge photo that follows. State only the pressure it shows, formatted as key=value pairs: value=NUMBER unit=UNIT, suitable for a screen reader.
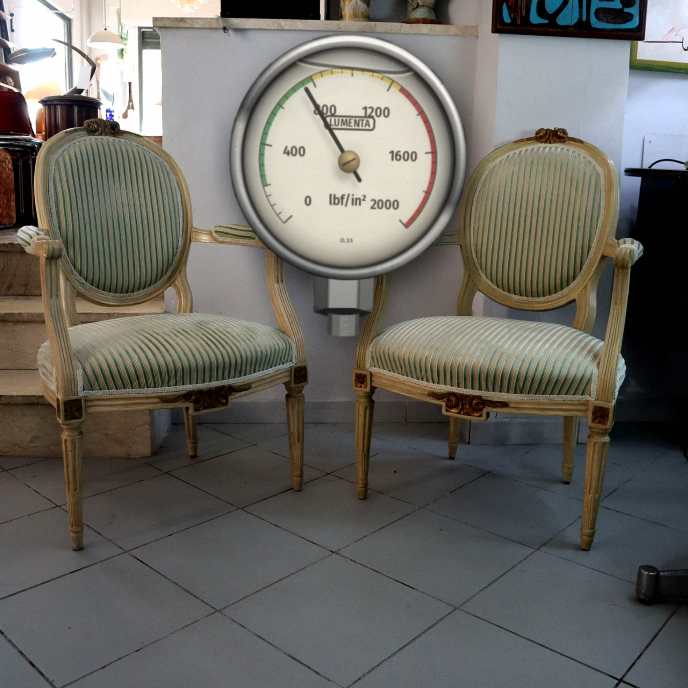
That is value=750 unit=psi
